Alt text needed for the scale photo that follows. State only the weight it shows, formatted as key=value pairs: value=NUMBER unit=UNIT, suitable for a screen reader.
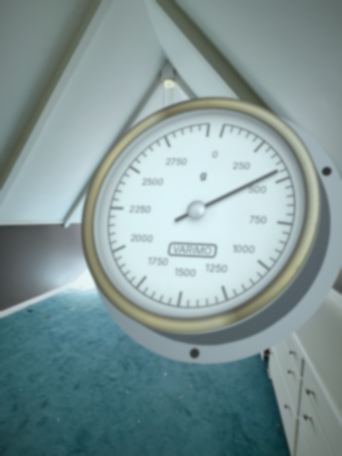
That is value=450 unit=g
